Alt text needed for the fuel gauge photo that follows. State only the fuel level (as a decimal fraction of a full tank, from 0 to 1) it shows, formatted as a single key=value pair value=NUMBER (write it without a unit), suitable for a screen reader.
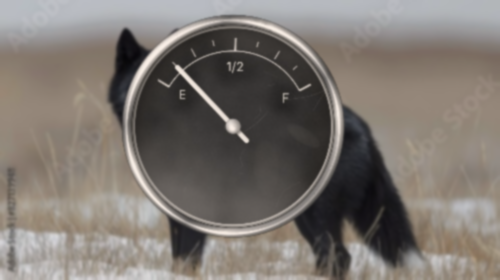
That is value=0.125
